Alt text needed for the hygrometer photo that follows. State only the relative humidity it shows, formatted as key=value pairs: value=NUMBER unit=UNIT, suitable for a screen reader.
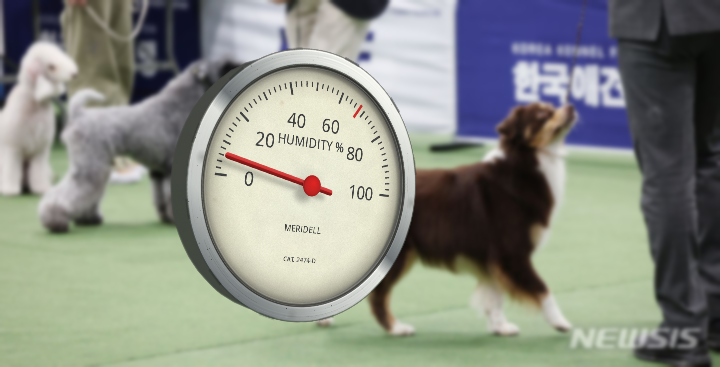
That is value=6 unit=%
